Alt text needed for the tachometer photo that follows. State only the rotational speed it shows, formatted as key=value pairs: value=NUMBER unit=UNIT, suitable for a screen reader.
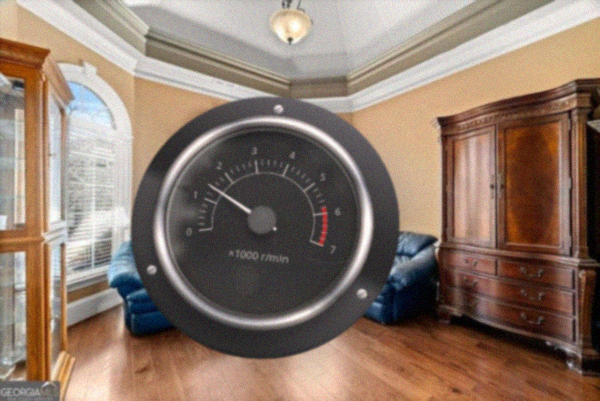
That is value=1400 unit=rpm
